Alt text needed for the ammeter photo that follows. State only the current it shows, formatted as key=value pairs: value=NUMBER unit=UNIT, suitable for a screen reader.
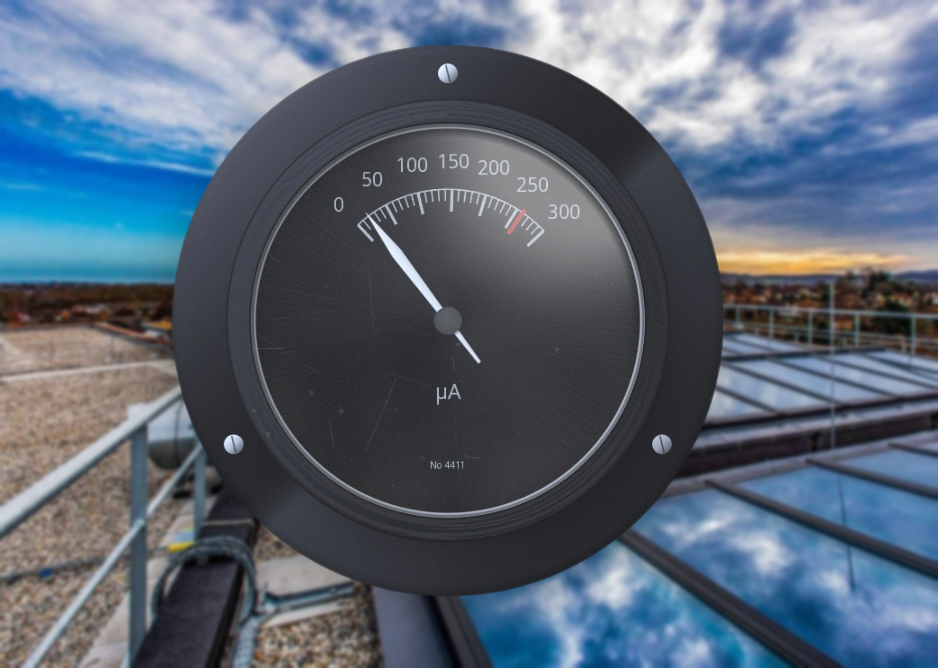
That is value=20 unit=µA
